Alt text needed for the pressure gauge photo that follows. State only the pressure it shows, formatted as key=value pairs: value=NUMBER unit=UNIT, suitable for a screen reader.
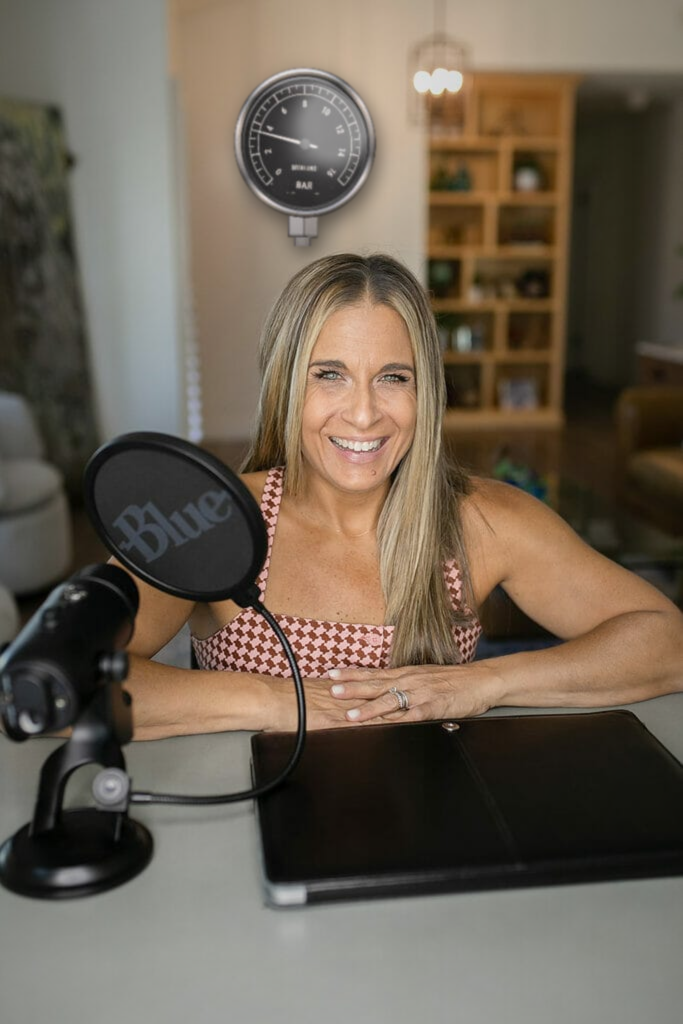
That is value=3.5 unit=bar
